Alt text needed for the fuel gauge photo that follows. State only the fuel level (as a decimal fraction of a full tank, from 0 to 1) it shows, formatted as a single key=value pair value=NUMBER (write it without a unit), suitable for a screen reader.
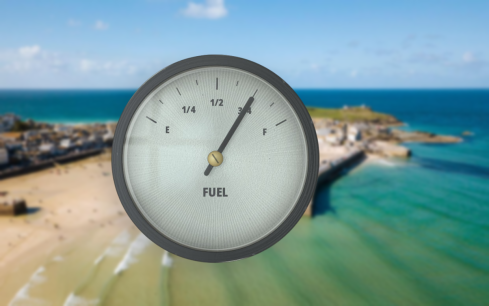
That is value=0.75
